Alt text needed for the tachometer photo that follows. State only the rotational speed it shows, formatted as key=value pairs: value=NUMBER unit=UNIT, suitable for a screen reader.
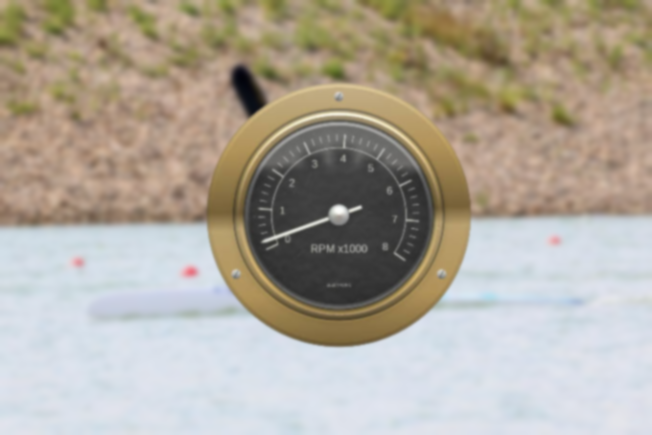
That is value=200 unit=rpm
